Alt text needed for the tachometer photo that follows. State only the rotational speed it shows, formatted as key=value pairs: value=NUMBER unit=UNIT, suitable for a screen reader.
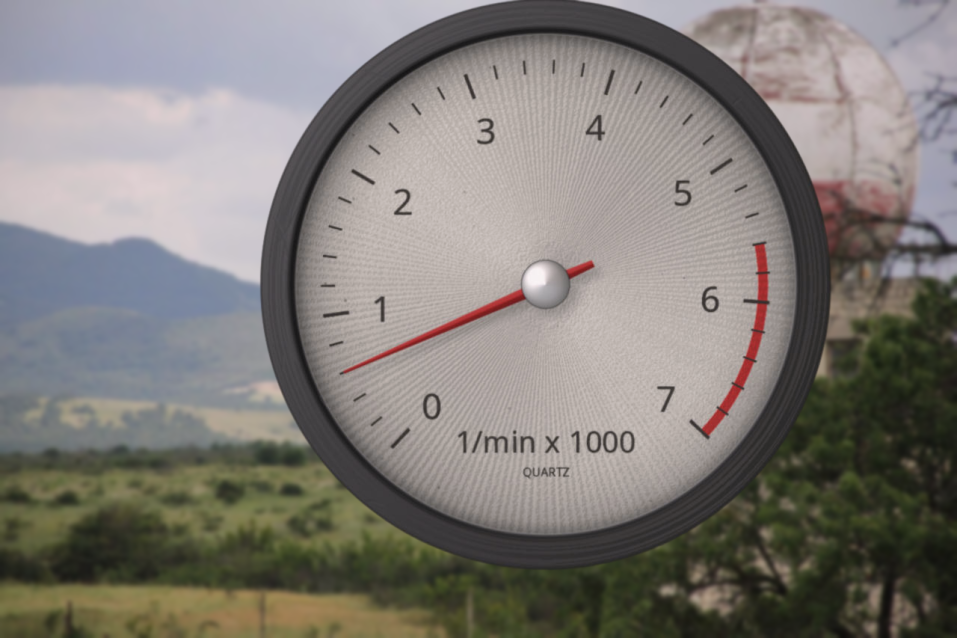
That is value=600 unit=rpm
